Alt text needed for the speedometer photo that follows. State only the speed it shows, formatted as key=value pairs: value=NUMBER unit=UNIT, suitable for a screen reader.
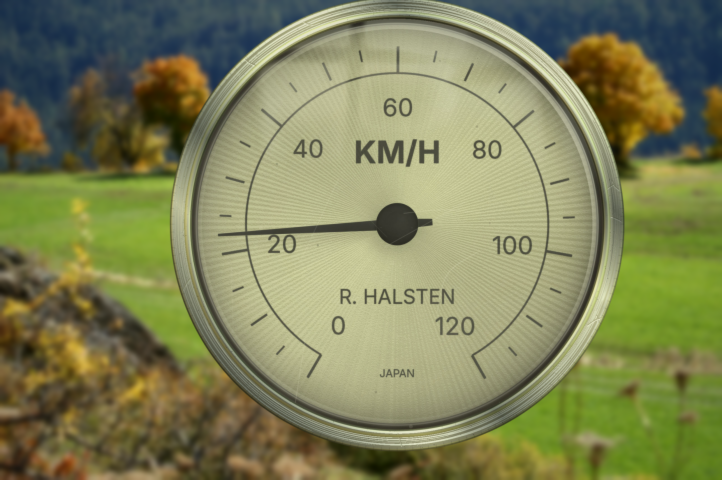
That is value=22.5 unit=km/h
